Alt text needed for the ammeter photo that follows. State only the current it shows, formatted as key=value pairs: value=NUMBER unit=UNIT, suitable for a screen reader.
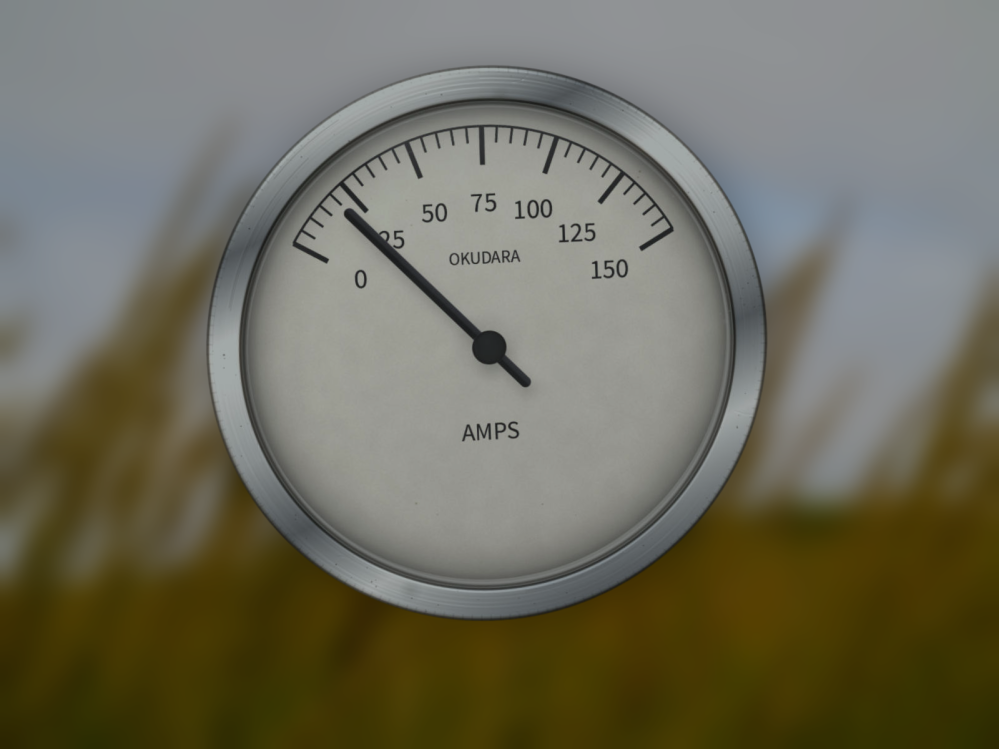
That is value=20 unit=A
